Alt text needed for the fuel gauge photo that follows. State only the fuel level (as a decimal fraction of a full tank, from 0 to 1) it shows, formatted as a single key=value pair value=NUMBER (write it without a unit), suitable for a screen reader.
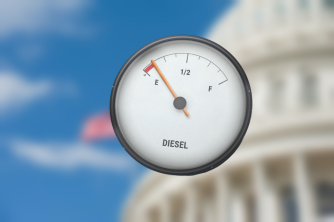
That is value=0.125
